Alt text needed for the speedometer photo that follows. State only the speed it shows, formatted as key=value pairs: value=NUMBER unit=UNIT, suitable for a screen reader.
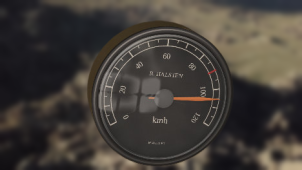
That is value=105 unit=km/h
